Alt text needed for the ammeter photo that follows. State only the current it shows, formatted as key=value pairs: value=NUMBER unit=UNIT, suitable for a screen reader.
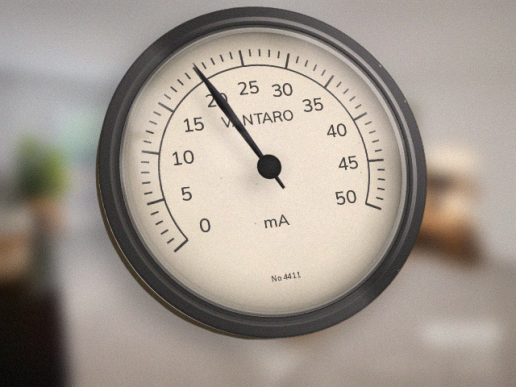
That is value=20 unit=mA
